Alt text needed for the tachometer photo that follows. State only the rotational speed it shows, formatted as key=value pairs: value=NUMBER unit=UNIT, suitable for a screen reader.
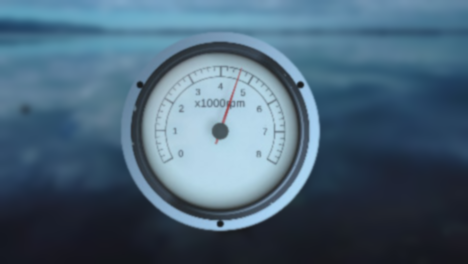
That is value=4600 unit=rpm
